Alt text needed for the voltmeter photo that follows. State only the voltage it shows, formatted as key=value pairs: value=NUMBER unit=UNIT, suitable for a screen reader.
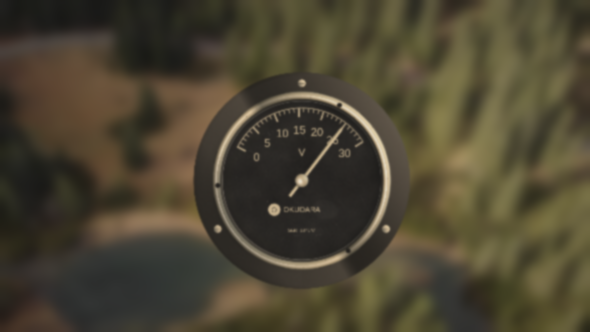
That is value=25 unit=V
